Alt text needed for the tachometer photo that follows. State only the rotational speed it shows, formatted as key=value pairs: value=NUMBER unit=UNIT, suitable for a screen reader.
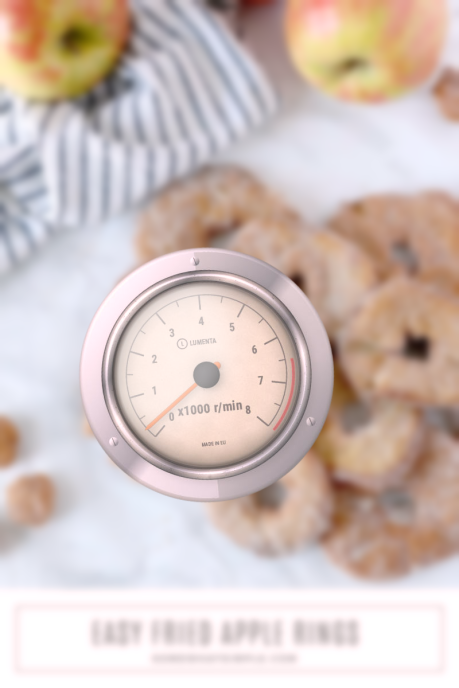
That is value=250 unit=rpm
